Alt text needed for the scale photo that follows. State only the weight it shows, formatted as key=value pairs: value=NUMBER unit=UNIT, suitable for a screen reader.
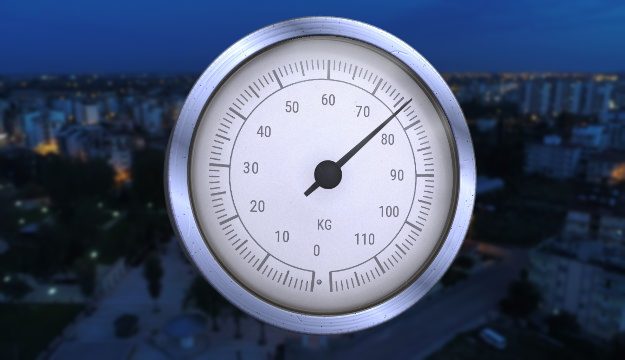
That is value=76 unit=kg
